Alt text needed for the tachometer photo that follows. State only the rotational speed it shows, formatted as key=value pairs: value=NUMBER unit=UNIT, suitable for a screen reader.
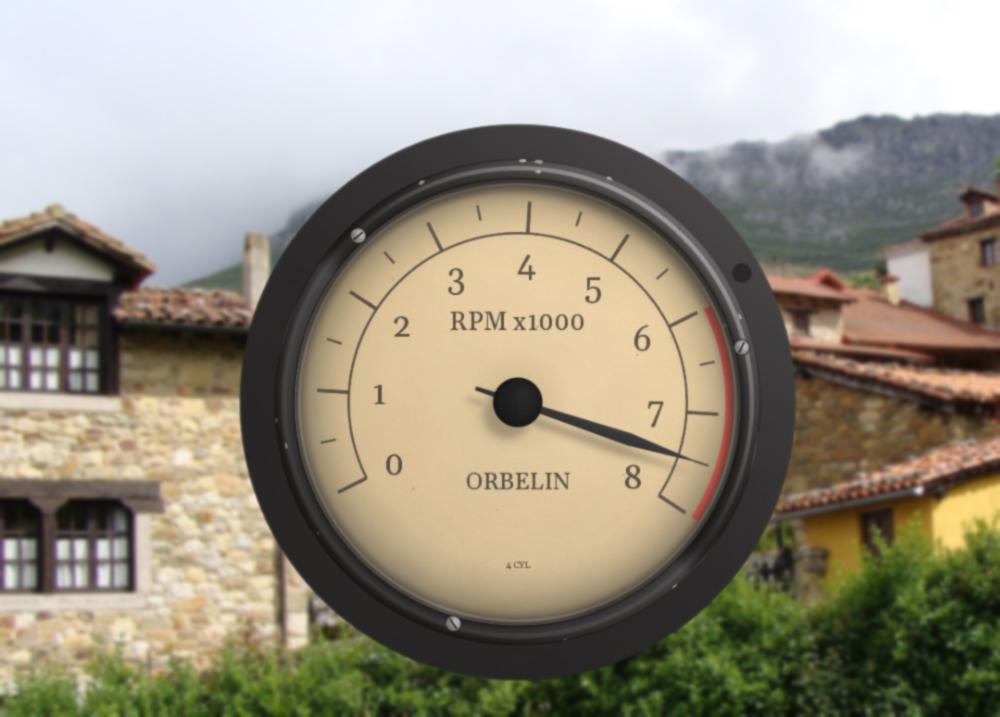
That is value=7500 unit=rpm
